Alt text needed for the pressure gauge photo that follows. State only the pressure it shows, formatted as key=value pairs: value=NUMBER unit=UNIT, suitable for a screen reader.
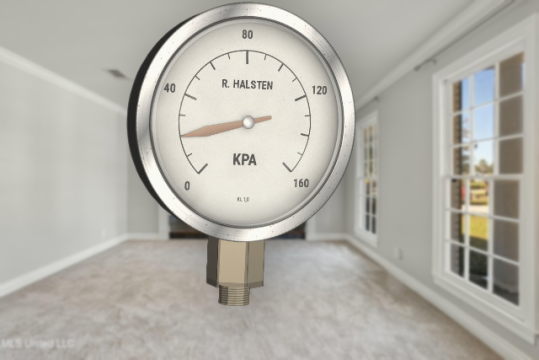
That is value=20 unit=kPa
